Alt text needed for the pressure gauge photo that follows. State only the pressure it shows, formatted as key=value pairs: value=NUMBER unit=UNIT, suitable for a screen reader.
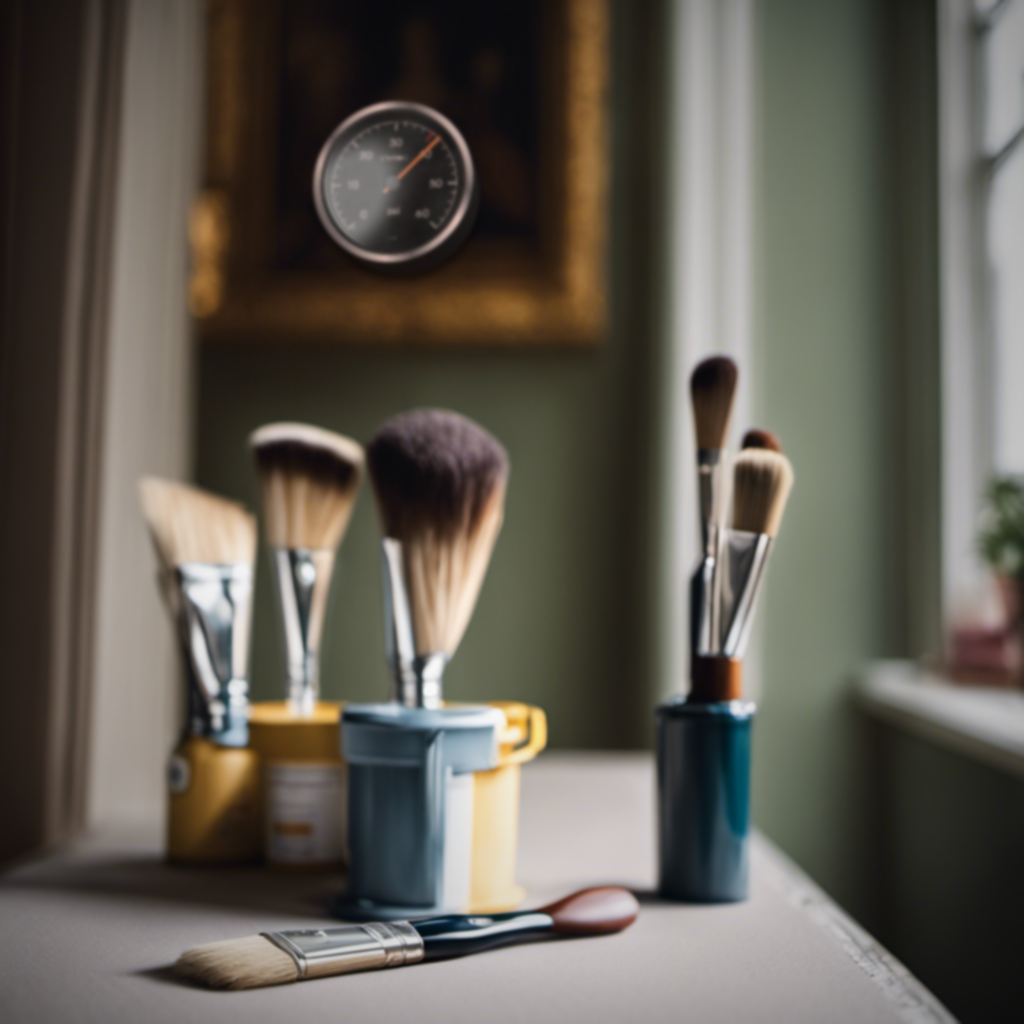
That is value=40 unit=psi
